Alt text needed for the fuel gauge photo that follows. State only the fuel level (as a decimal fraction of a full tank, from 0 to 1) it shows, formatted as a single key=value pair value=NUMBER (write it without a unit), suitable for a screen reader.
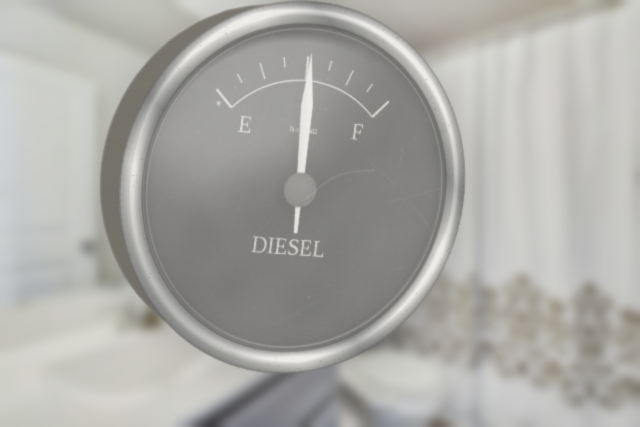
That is value=0.5
